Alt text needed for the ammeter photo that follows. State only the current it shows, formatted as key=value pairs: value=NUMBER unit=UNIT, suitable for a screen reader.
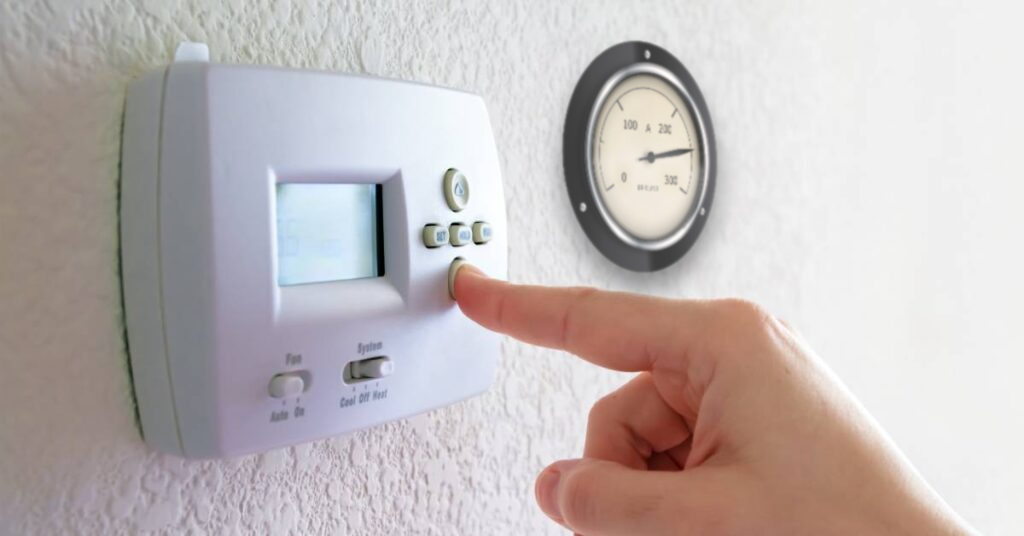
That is value=250 unit=A
